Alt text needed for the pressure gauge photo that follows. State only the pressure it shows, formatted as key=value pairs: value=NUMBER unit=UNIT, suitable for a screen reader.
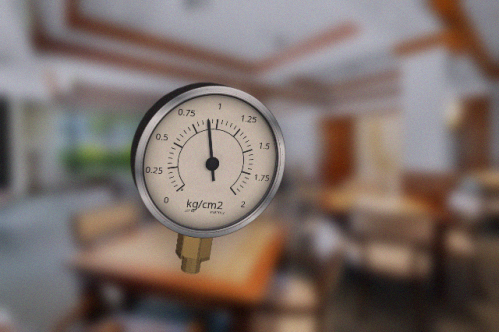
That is value=0.9 unit=kg/cm²
